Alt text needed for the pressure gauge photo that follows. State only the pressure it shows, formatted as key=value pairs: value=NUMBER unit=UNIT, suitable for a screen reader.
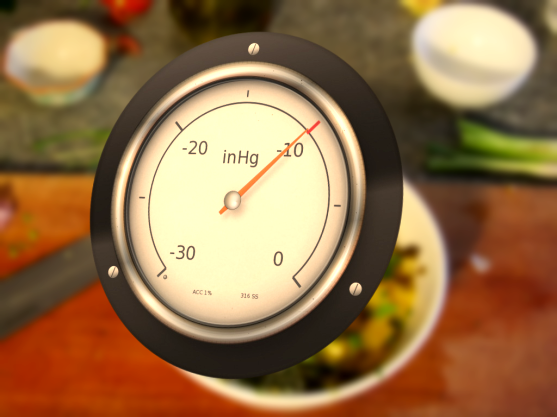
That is value=-10 unit=inHg
